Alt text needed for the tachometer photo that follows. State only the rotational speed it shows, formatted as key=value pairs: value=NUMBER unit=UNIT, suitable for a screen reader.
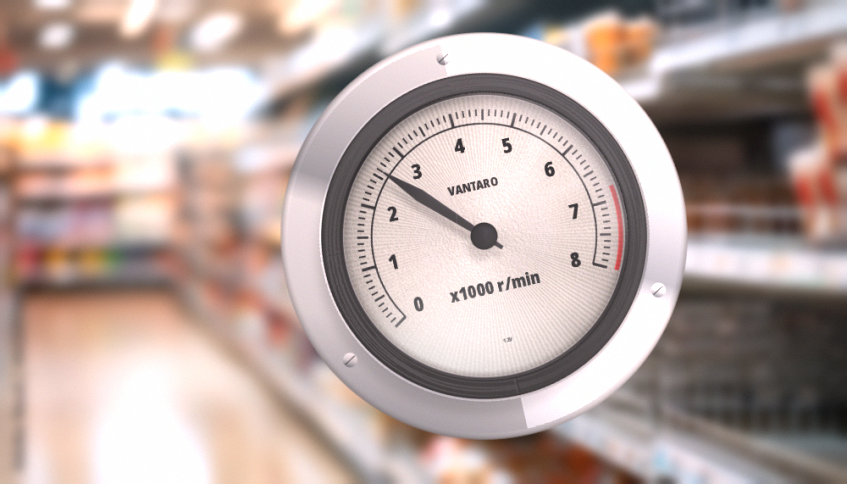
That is value=2600 unit=rpm
